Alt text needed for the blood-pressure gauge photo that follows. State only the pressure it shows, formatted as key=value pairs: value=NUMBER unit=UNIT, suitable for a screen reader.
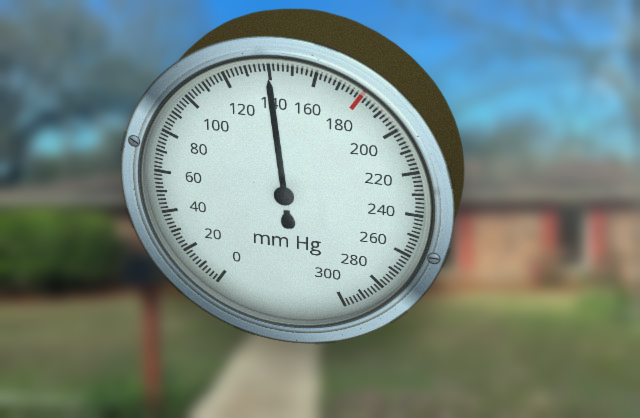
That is value=140 unit=mmHg
